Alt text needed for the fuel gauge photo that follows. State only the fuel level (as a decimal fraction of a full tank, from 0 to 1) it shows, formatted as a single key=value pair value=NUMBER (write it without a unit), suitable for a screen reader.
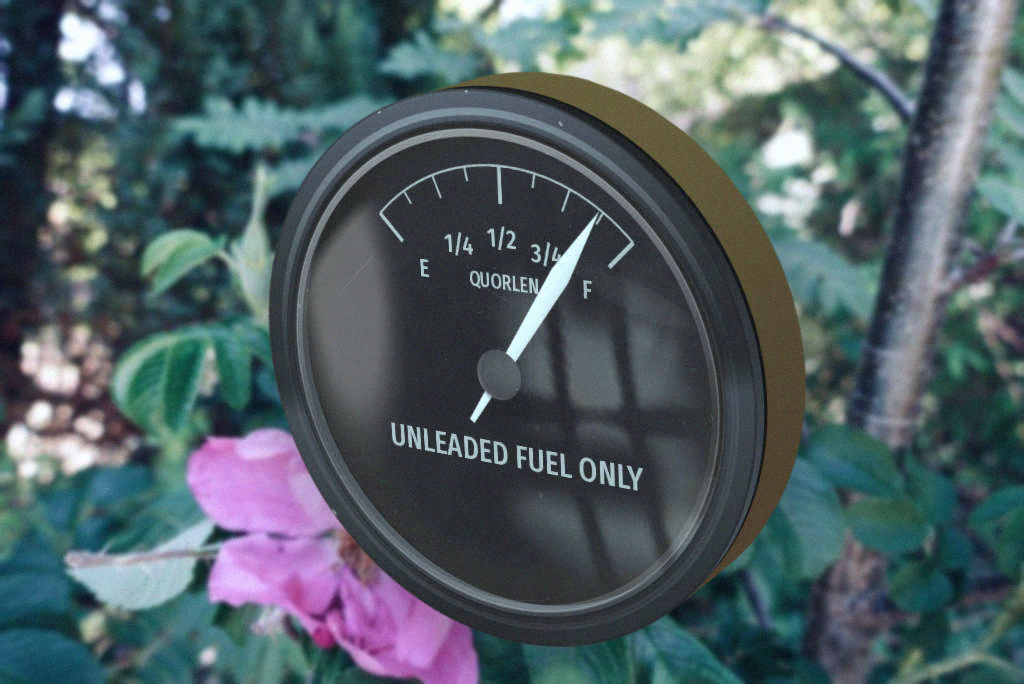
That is value=0.875
